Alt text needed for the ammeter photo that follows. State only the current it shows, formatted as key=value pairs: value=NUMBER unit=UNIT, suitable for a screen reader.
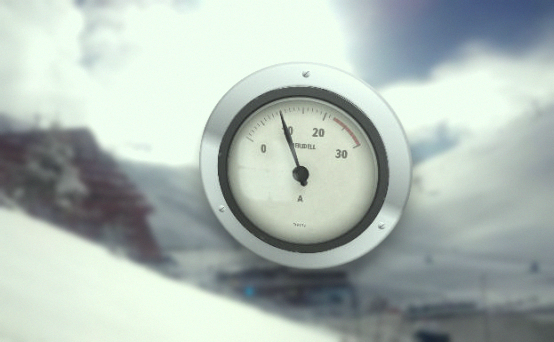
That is value=10 unit=A
